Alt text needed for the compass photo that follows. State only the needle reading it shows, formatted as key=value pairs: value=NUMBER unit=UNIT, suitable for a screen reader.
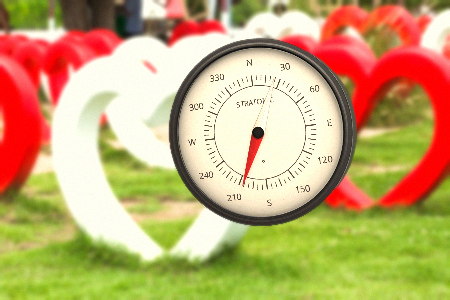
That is value=205 unit=°
